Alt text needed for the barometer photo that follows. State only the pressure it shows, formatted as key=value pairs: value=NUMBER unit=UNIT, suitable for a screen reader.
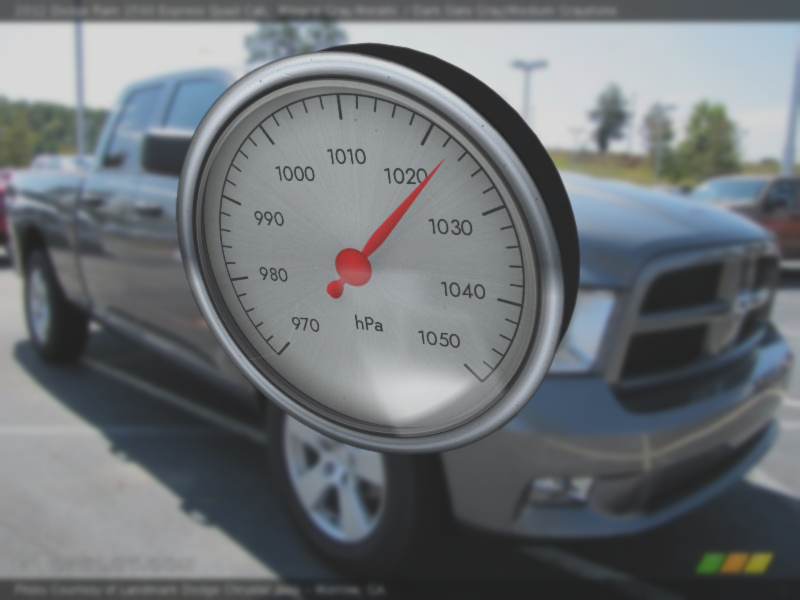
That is value=1023 unit=hPa
